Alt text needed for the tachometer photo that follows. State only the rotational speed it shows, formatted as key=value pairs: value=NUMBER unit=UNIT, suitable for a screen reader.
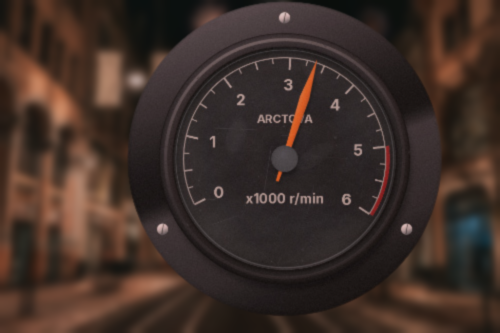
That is value=3375 unit=rpm
